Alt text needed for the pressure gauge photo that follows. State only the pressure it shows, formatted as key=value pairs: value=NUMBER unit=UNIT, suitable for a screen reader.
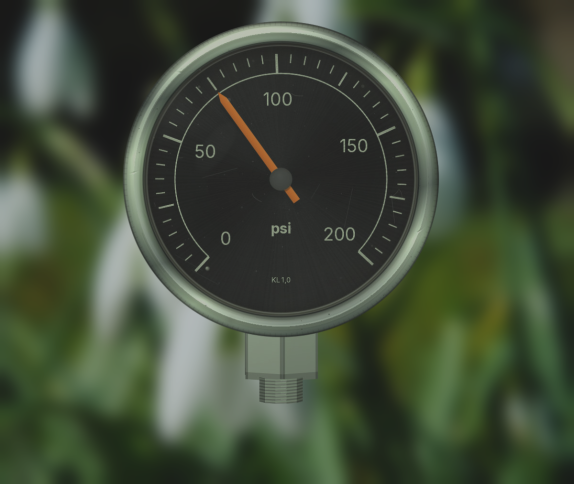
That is value=75 unit=psi
